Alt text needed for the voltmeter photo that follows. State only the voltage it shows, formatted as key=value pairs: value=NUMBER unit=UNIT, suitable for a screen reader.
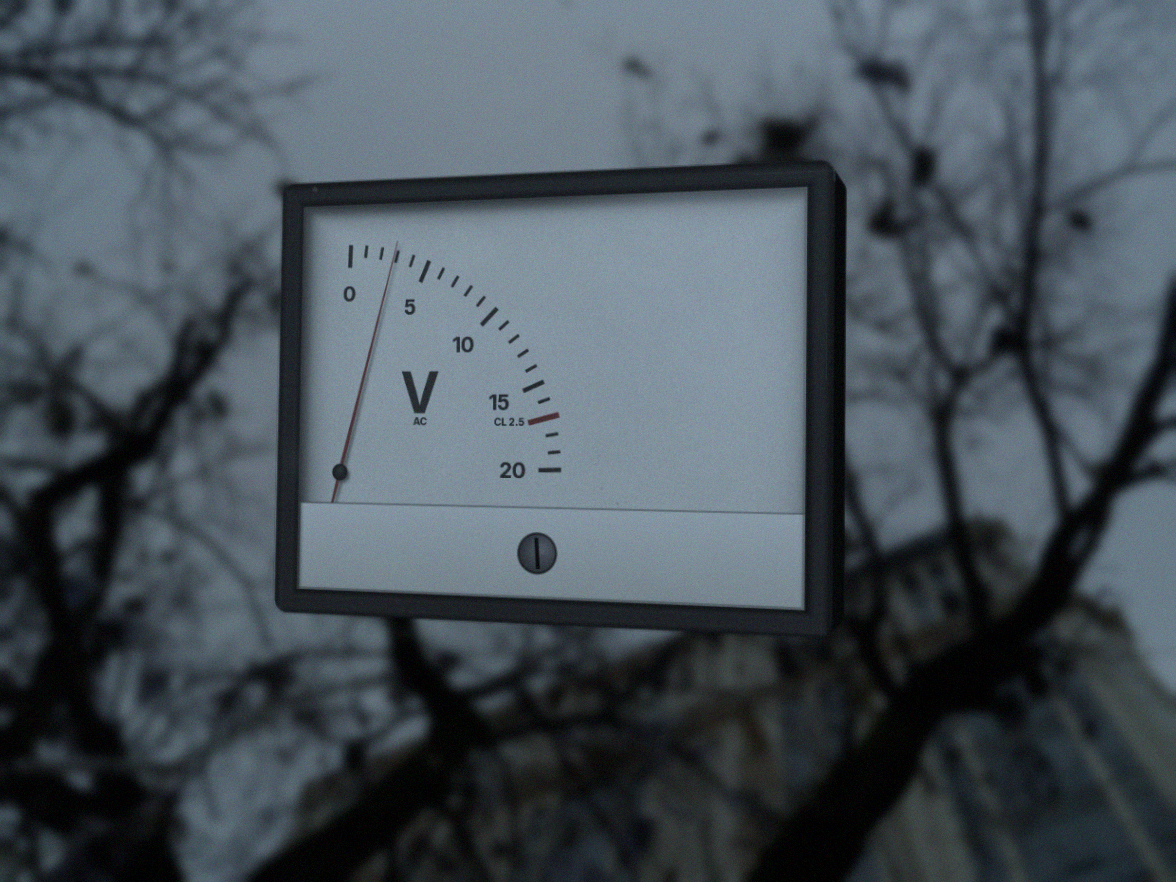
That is value=3 unit=V
